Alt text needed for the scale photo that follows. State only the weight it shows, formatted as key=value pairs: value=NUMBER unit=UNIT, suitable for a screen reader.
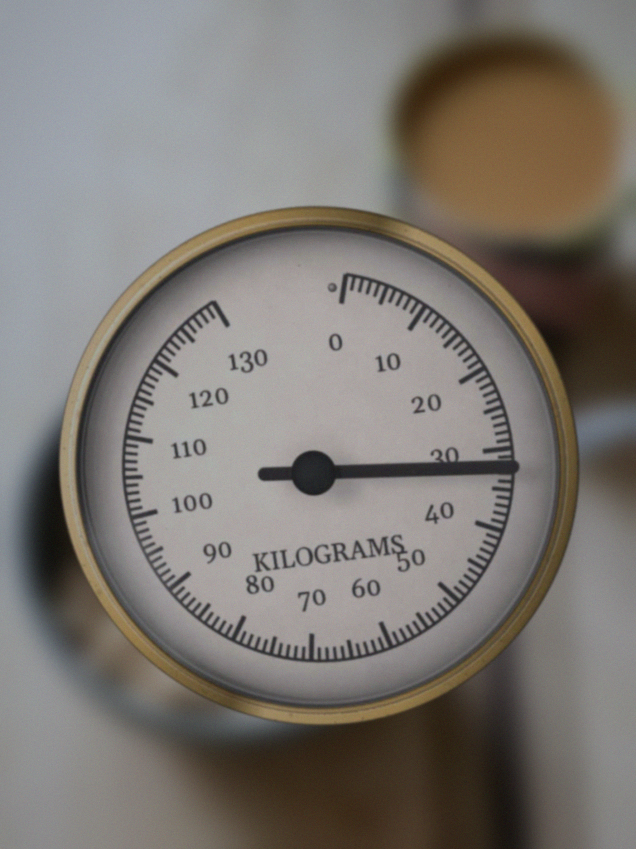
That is value=32 unit=kg
